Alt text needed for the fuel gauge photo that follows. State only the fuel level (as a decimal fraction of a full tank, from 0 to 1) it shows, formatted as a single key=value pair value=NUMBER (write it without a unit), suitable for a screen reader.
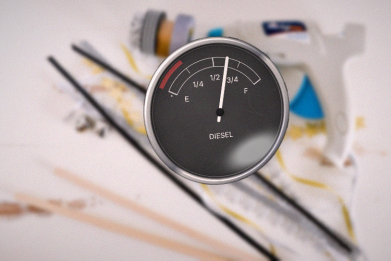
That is value=0.625
